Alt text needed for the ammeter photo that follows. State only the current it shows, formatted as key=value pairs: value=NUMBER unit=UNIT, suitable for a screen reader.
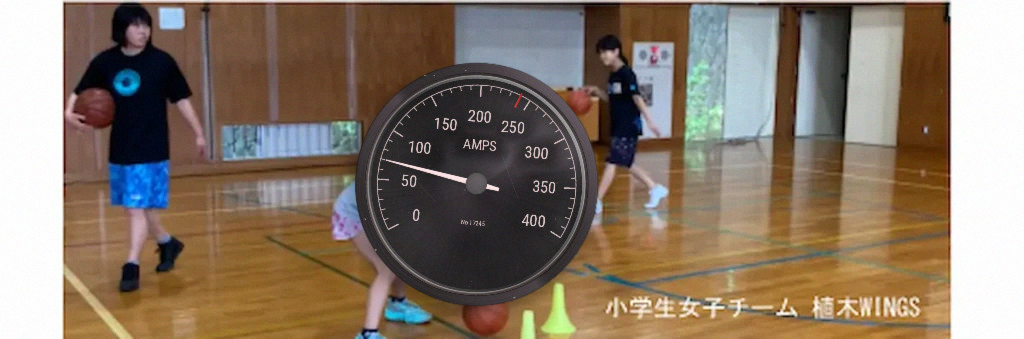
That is value=70 unit=A
